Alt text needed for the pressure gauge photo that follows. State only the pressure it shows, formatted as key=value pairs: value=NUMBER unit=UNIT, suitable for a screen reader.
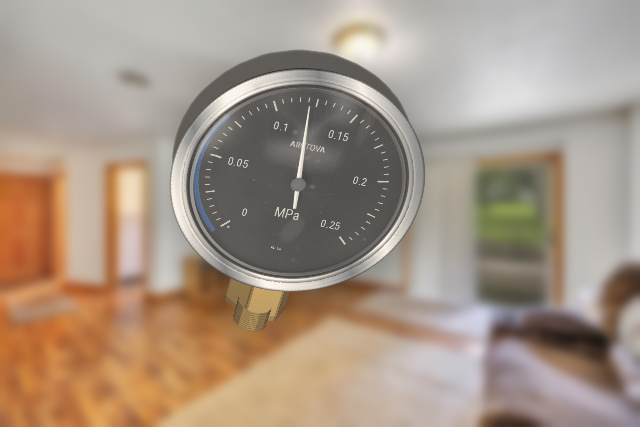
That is value=0.12 unit=MPa
